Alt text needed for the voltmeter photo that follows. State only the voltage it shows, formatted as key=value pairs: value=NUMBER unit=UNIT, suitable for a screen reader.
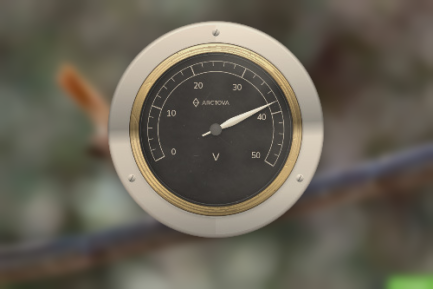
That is value=38 unit=V
